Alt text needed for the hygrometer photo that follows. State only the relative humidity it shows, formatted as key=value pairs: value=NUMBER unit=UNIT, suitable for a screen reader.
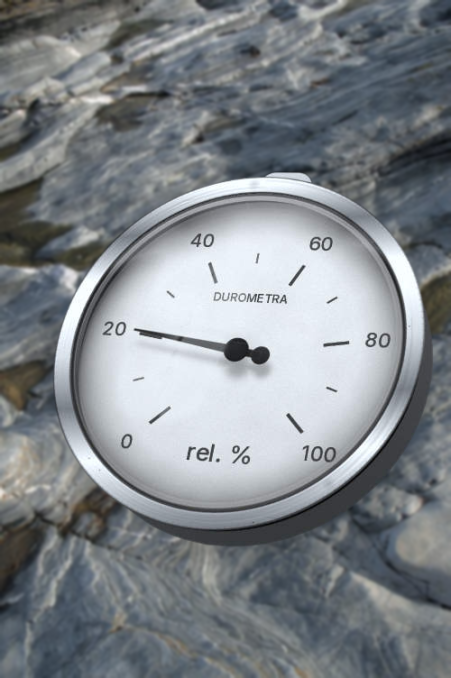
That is value=20 unit=%
